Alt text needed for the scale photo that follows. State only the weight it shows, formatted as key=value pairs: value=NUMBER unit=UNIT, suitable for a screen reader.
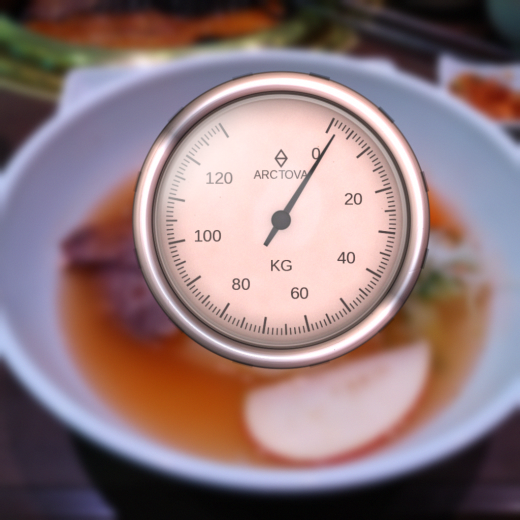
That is value=2 unit=kg
